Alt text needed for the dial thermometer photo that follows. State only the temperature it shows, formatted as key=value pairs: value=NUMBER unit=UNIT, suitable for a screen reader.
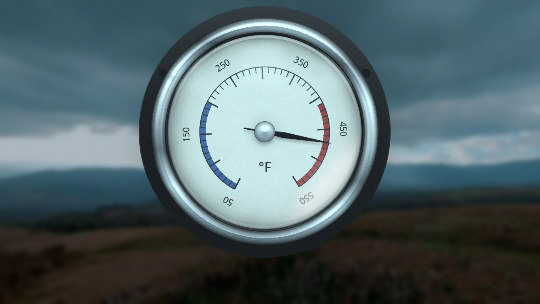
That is value=470 unit=°F
